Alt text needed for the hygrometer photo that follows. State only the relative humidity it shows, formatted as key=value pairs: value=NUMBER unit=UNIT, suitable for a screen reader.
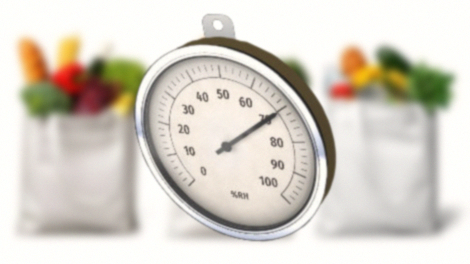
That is value=70 unit=%
